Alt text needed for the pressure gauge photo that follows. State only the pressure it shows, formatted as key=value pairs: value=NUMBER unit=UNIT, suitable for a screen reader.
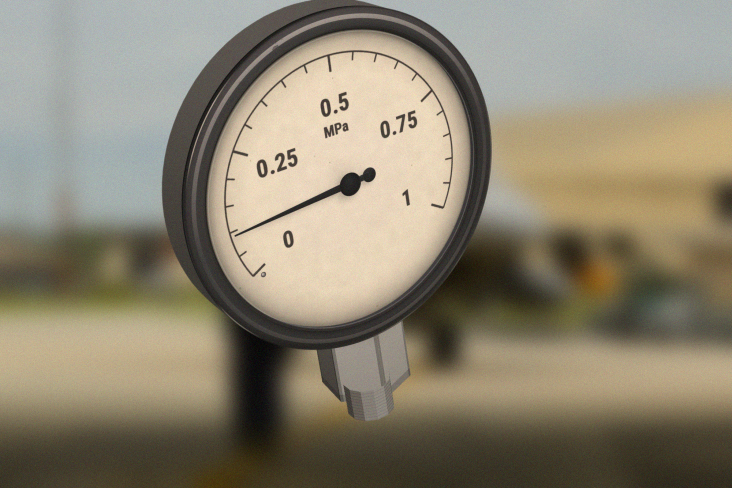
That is value=0.1 unit=MPa
